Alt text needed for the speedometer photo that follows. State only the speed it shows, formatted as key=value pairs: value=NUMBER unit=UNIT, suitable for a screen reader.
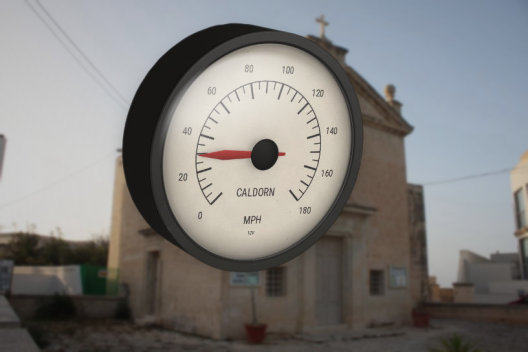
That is value=30 unit=mph
